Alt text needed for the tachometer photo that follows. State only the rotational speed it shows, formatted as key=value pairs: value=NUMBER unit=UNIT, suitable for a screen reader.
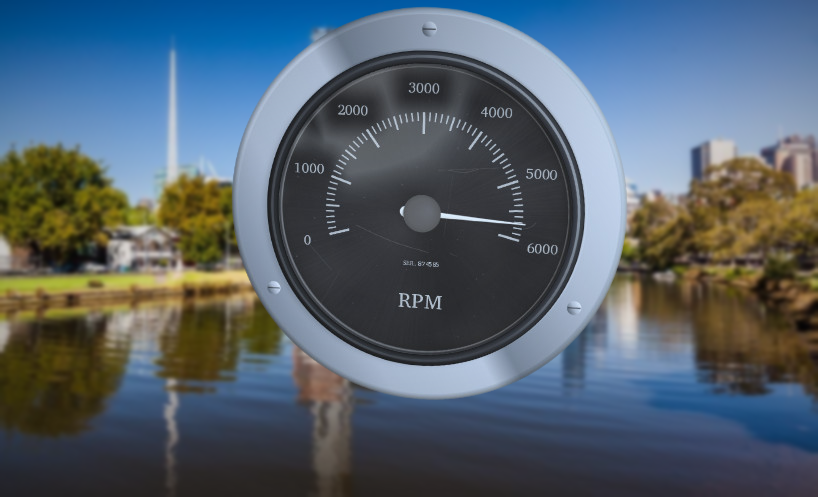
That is value=5700 unit=rpm
